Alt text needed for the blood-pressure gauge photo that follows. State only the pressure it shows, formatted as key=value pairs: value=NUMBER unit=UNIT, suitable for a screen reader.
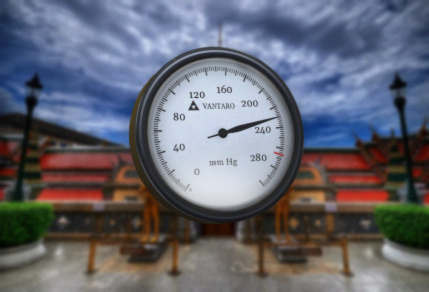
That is value=230 unit=mmHg
